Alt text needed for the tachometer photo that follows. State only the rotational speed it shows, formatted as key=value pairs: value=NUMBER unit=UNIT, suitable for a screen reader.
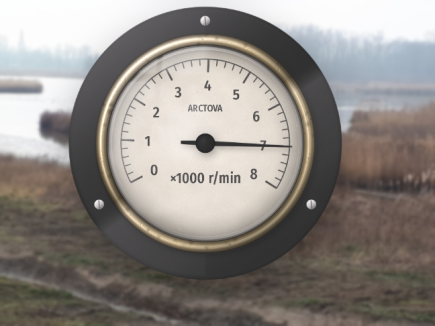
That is value=7000 unit=rpm
